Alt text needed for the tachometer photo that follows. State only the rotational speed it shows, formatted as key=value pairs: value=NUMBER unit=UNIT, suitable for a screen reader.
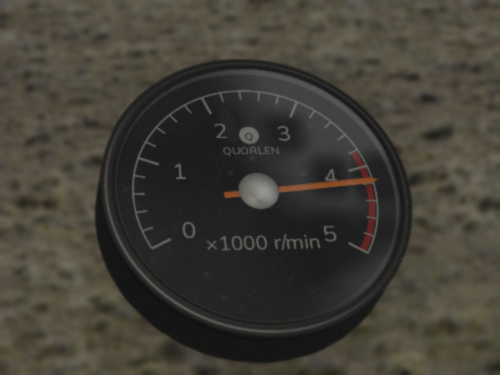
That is value=4200 unit=rpm
